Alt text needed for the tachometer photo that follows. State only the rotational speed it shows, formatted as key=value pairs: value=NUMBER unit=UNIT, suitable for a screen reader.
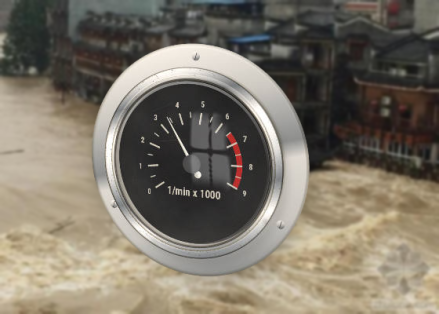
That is value=3500 unit=rpm
